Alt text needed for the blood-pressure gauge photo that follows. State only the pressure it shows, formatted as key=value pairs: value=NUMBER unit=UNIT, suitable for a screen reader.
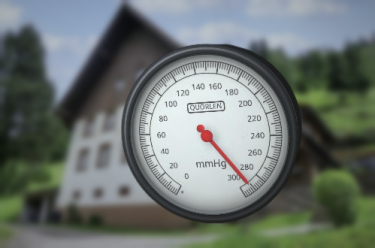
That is value=290 unit=mmHg
